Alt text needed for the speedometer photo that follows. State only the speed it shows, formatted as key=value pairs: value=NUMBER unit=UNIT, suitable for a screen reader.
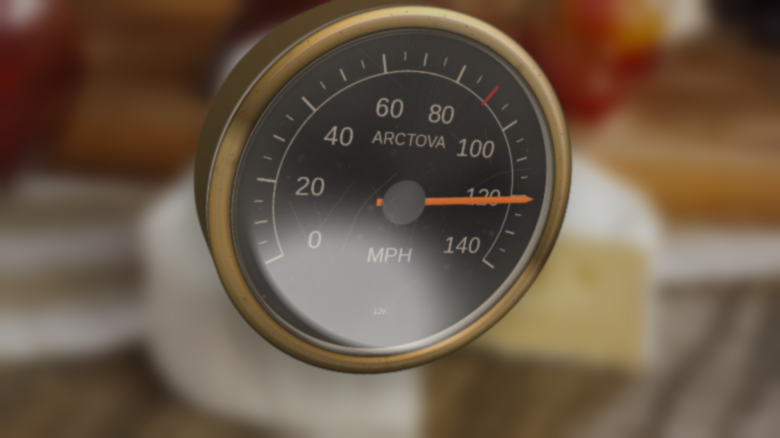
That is value=120 unit=mph
